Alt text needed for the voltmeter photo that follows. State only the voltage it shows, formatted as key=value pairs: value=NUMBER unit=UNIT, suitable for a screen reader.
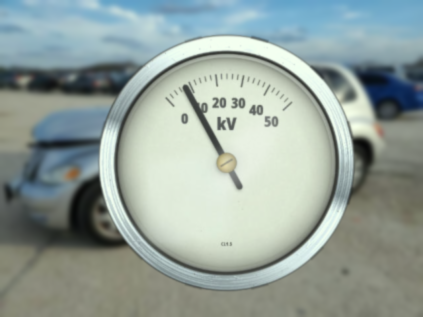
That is value=8 unit=kV
